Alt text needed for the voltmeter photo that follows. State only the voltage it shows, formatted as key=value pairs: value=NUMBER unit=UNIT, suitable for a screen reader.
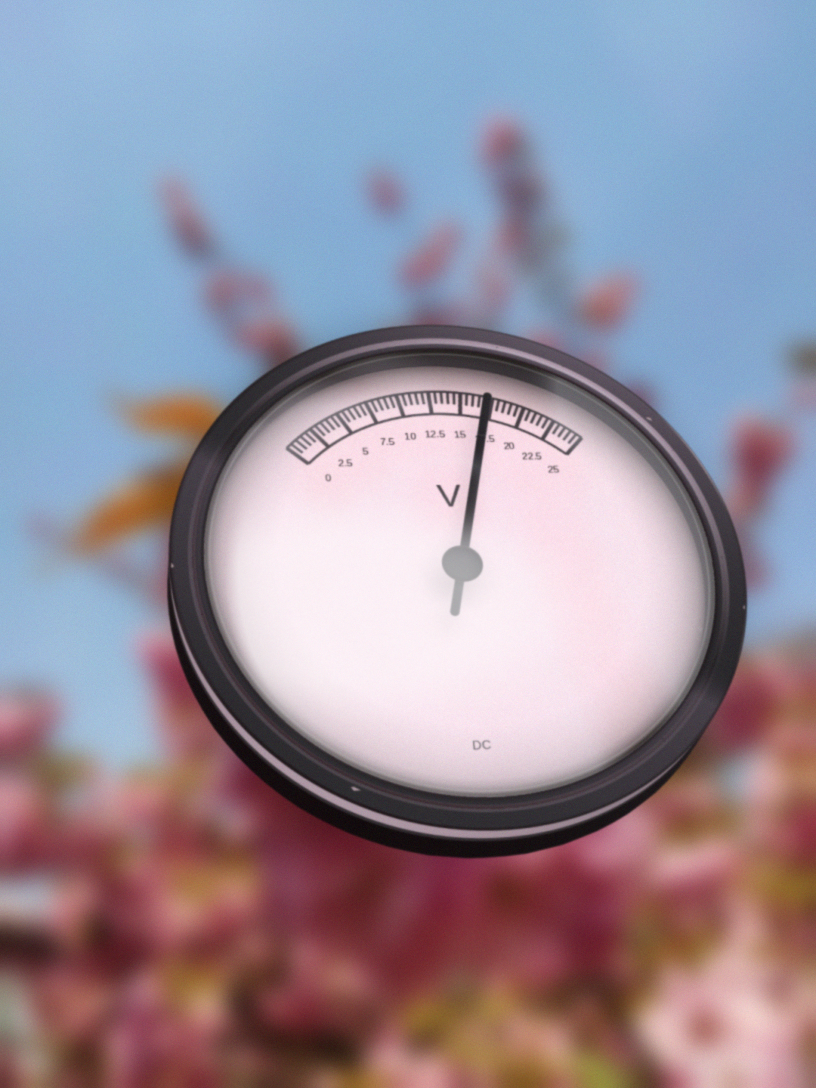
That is value=17 unit=V
